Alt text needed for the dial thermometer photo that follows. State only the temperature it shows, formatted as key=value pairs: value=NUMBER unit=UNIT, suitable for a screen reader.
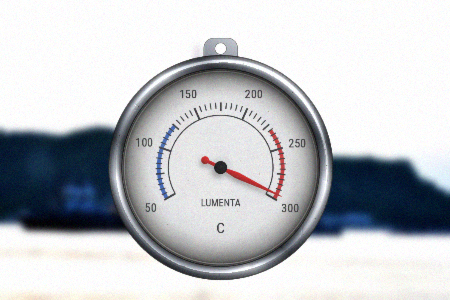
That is value=295 unit=°C
